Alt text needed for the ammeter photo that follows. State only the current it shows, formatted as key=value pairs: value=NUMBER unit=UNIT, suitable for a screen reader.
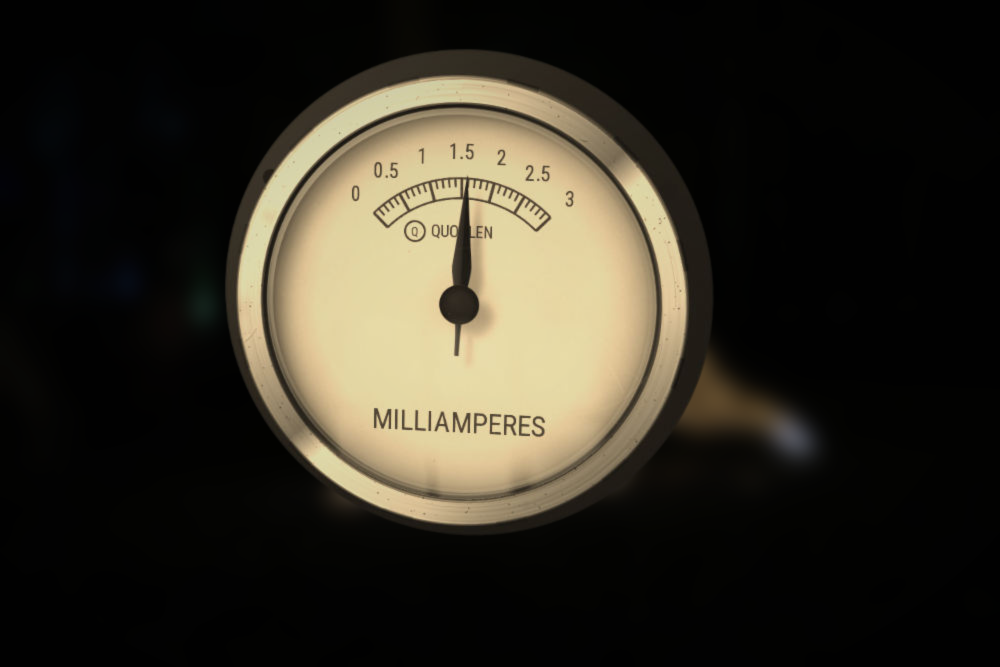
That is value=1.6 unit=mA
